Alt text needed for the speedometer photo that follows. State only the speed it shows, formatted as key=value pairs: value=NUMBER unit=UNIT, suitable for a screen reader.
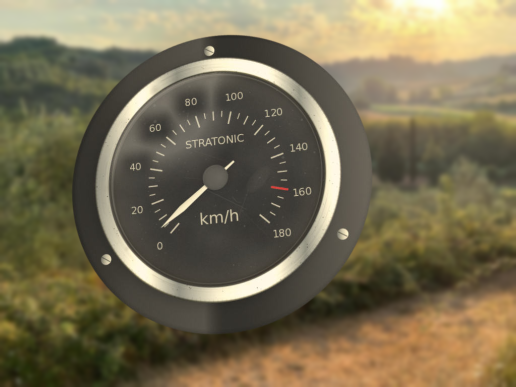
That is value=5 unit=km/h
